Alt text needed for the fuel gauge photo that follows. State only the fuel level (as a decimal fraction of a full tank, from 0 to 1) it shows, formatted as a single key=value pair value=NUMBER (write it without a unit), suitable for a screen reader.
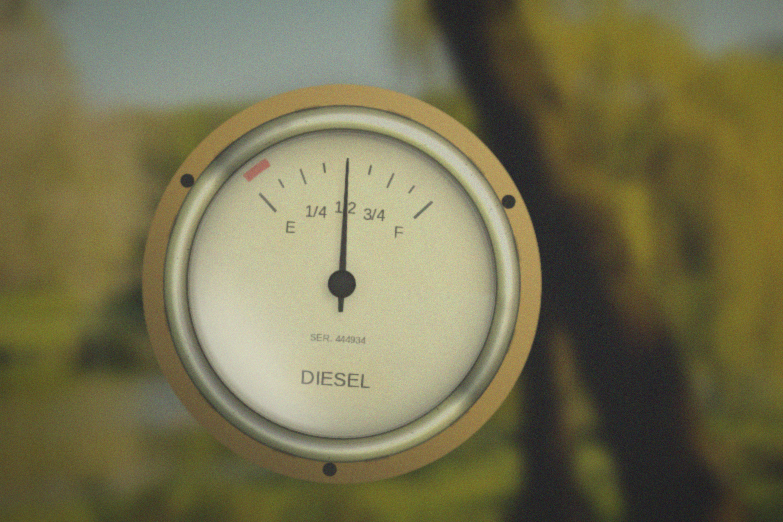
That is value=0.5
